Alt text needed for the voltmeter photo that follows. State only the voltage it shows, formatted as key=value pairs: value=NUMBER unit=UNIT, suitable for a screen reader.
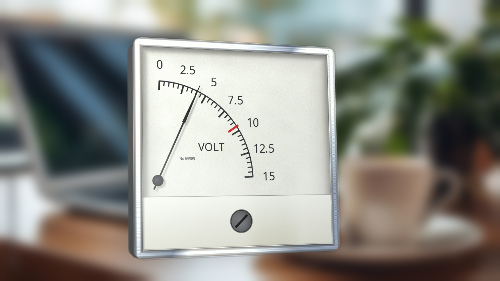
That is value=4 unit=V
